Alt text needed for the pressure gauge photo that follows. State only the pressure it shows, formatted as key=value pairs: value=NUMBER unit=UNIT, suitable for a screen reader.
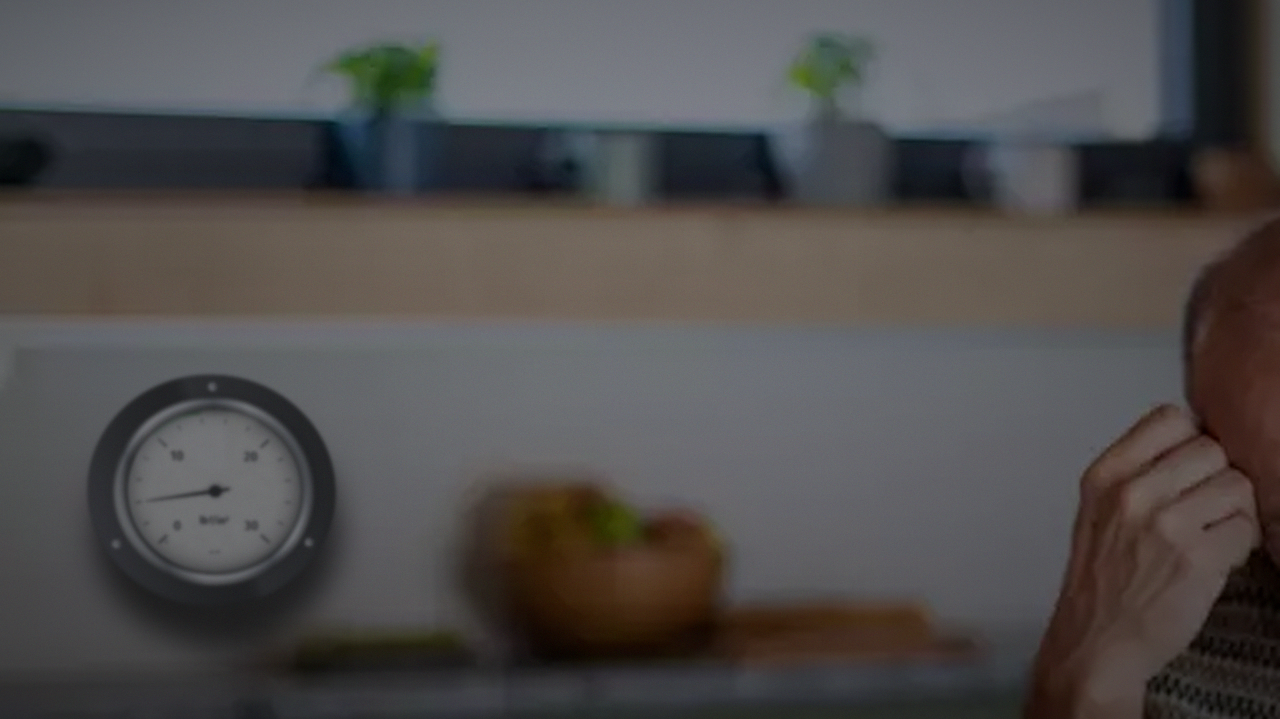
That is value=4 unit=psi
